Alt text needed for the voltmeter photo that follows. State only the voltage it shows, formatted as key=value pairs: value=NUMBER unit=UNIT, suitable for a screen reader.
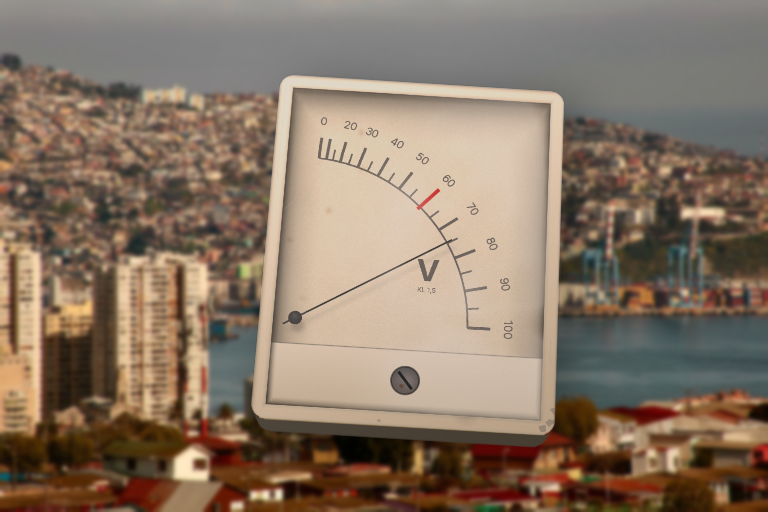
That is value=75 unit=V
